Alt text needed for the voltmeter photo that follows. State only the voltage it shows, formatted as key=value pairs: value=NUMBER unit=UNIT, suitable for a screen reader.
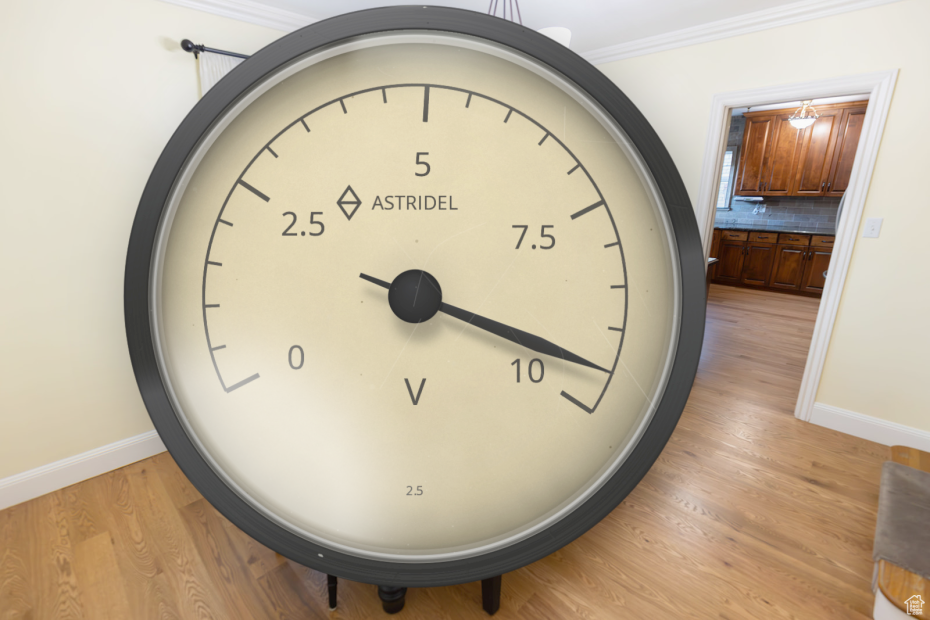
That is value=9.5 unit=V
